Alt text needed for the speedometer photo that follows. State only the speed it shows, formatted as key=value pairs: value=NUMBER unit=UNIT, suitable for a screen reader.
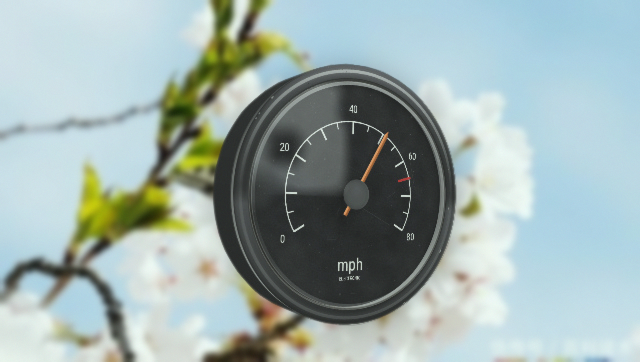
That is value=50 unit=mph
